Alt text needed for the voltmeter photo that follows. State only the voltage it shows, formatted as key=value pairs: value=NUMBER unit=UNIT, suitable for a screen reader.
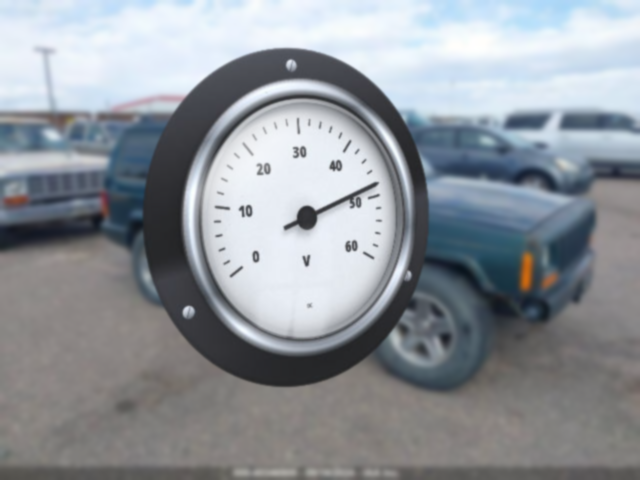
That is value=48 unit=V
